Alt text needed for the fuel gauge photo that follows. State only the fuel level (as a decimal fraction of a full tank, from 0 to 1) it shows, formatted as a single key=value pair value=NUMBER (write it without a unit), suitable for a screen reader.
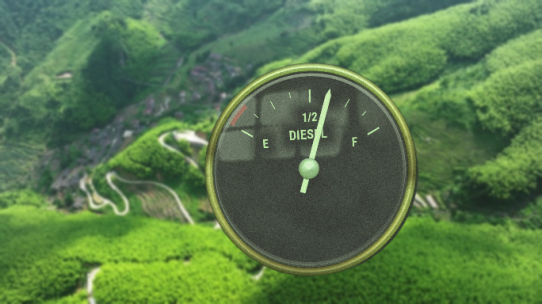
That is value=0.625
